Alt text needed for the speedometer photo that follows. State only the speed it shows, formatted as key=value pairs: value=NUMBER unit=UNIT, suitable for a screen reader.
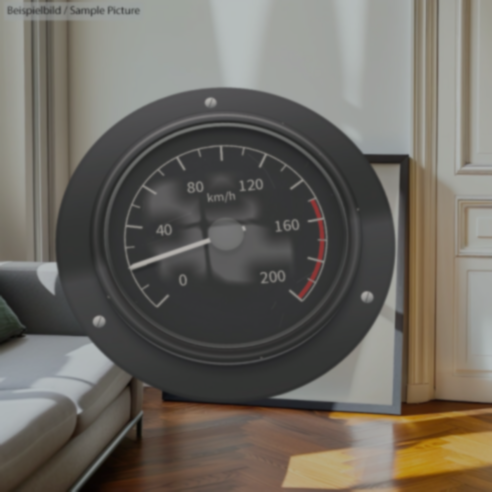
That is value=20 unit=km/h
